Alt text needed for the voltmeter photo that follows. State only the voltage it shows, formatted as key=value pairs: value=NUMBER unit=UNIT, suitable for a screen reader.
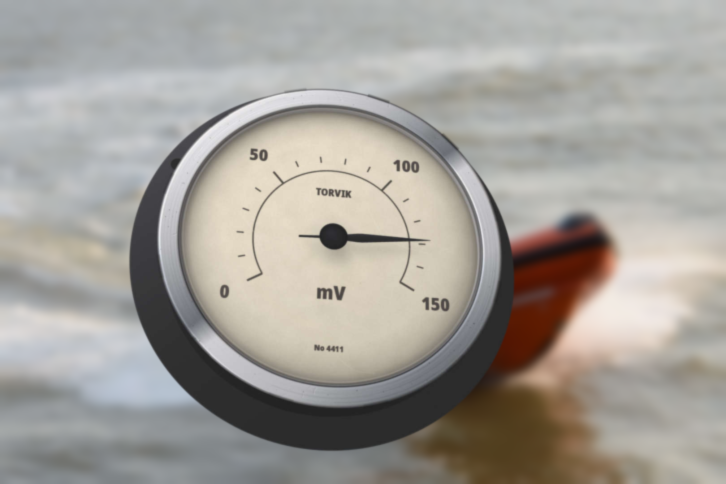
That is value=130 unit=mV
